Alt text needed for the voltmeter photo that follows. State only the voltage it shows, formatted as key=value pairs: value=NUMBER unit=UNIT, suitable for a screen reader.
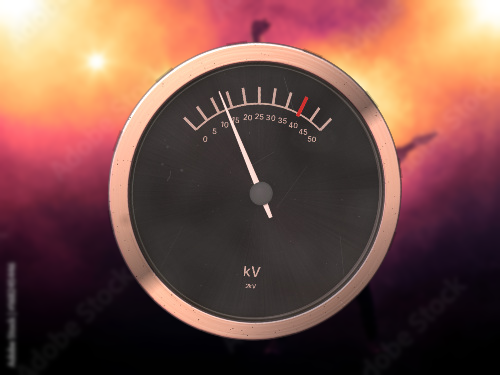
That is value=12.5 unit=kV
